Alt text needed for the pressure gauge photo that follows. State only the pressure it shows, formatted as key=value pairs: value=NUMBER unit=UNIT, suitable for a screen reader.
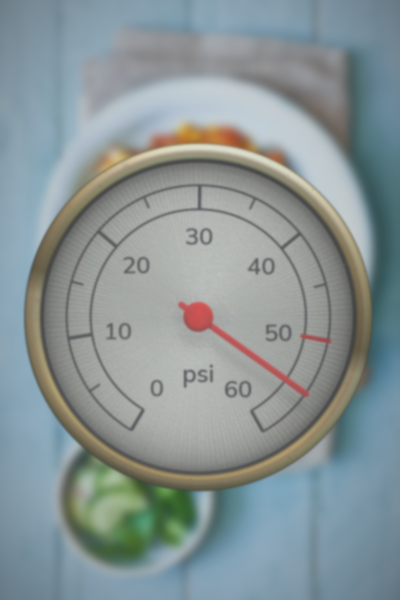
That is value=55 unit=psi
